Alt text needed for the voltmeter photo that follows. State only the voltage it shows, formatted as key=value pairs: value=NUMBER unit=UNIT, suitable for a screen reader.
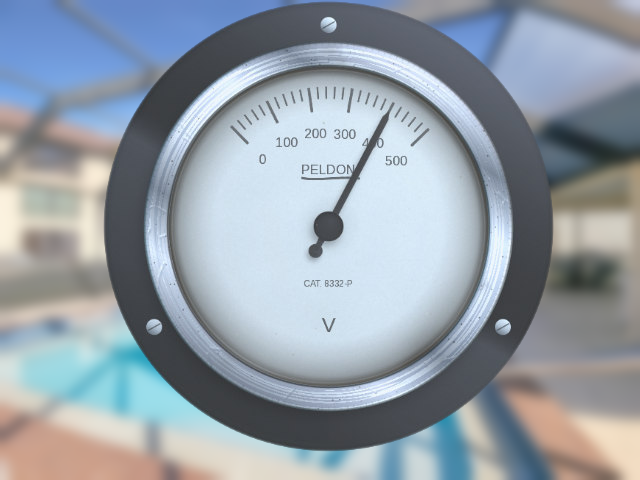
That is value=400 unit=V
